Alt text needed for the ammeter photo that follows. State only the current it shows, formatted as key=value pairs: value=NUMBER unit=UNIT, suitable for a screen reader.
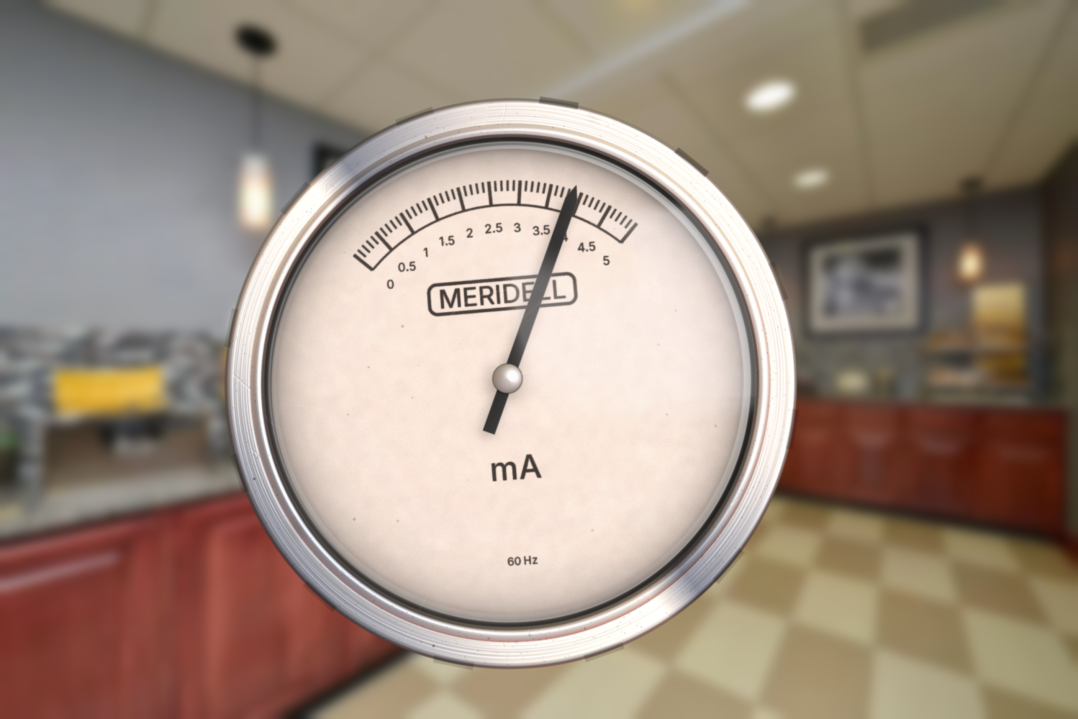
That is value=3.9 unit=mA
